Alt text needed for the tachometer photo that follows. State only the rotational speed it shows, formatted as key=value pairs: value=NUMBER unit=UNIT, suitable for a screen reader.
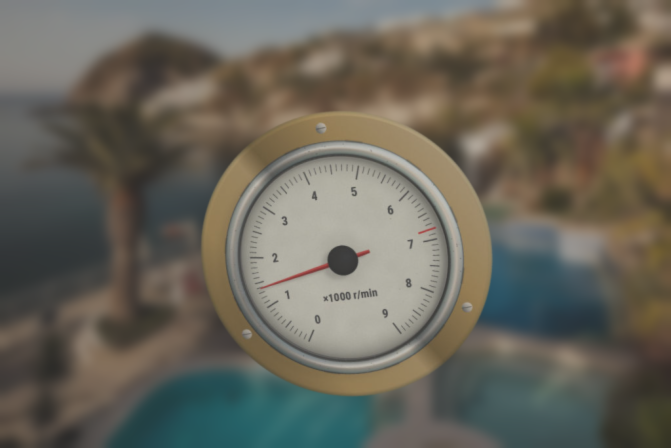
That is value=1400 unit=rpm
